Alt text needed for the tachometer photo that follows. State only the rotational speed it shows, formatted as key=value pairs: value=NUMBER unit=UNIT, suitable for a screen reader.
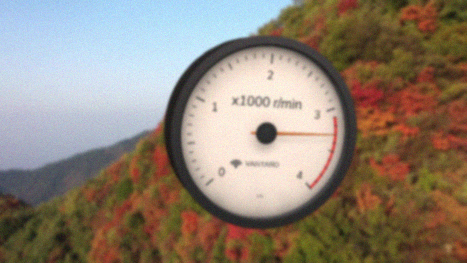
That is value=3300 unit=rpm
